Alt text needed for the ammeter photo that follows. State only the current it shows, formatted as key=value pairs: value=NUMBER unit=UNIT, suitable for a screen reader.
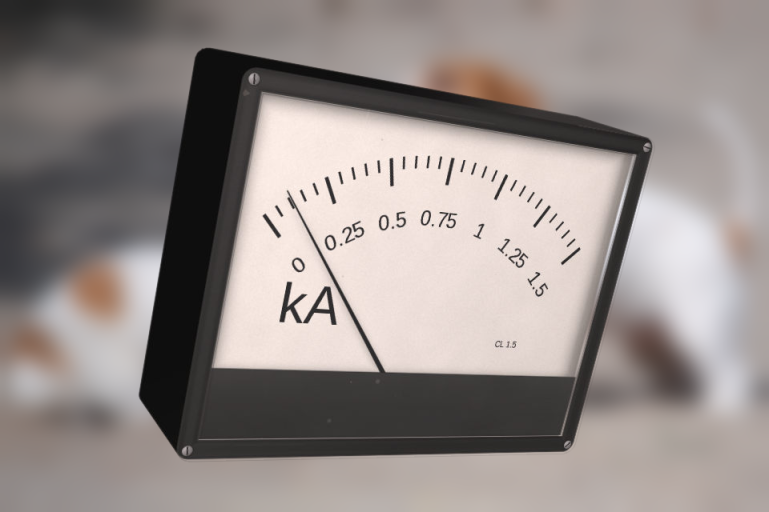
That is value=0.1 unit=kA
